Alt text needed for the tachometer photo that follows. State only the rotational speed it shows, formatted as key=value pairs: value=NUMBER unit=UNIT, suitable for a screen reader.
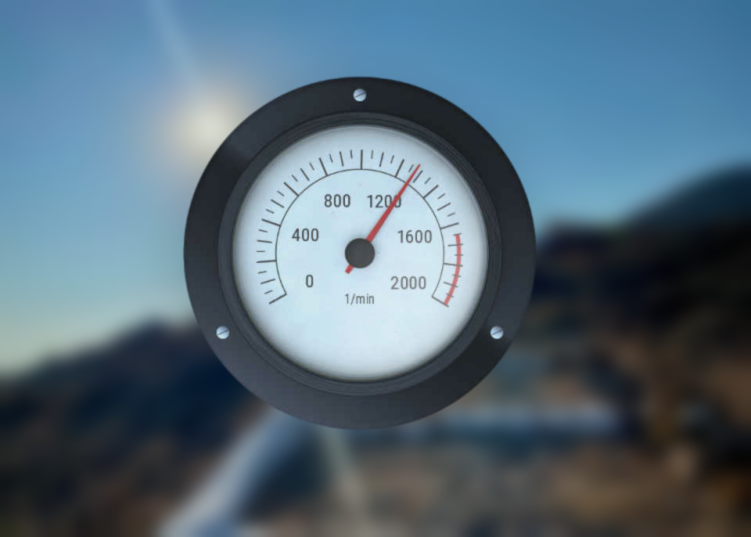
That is value=1275 unit=rpm
